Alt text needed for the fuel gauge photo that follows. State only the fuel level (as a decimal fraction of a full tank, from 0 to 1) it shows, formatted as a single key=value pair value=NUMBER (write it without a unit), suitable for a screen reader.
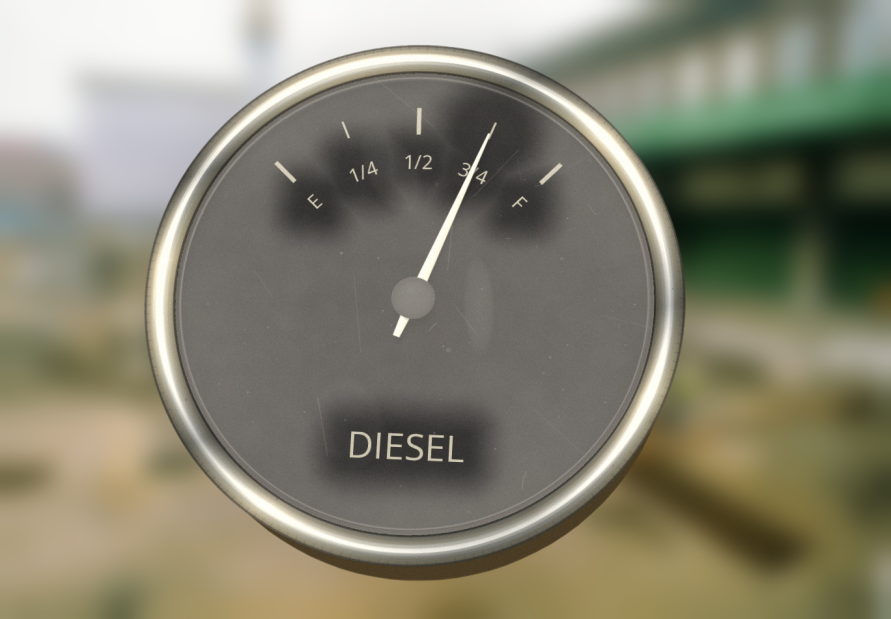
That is value=0.75
